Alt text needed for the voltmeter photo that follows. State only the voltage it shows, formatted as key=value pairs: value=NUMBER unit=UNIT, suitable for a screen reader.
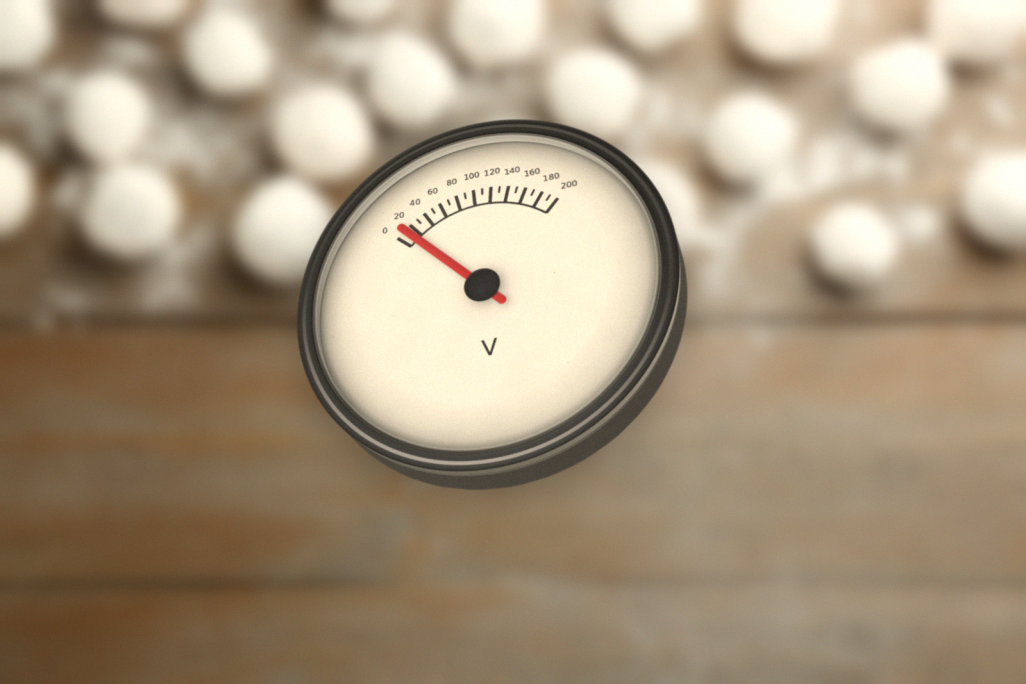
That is value=10 unit=V
